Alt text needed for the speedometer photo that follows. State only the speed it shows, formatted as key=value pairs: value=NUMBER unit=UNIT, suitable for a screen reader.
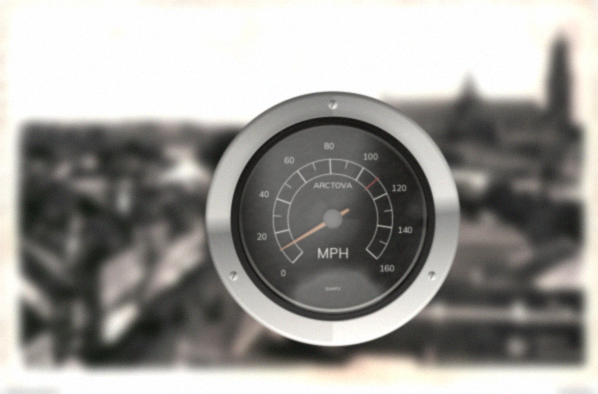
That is value=10 unit=mph
